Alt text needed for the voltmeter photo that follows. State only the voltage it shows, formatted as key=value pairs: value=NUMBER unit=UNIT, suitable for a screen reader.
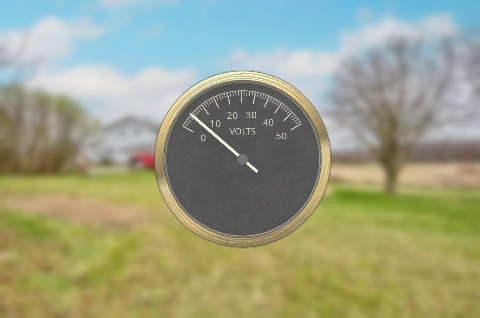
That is value=5 unit=V
